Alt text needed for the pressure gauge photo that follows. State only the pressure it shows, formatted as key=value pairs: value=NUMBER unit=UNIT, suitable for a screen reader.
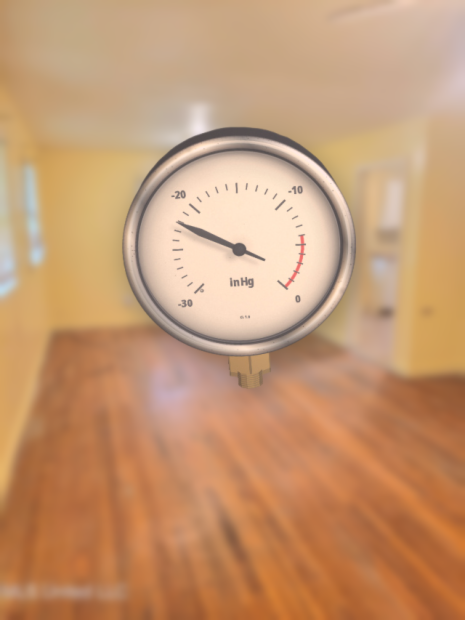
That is value=-22 unit=inHg
